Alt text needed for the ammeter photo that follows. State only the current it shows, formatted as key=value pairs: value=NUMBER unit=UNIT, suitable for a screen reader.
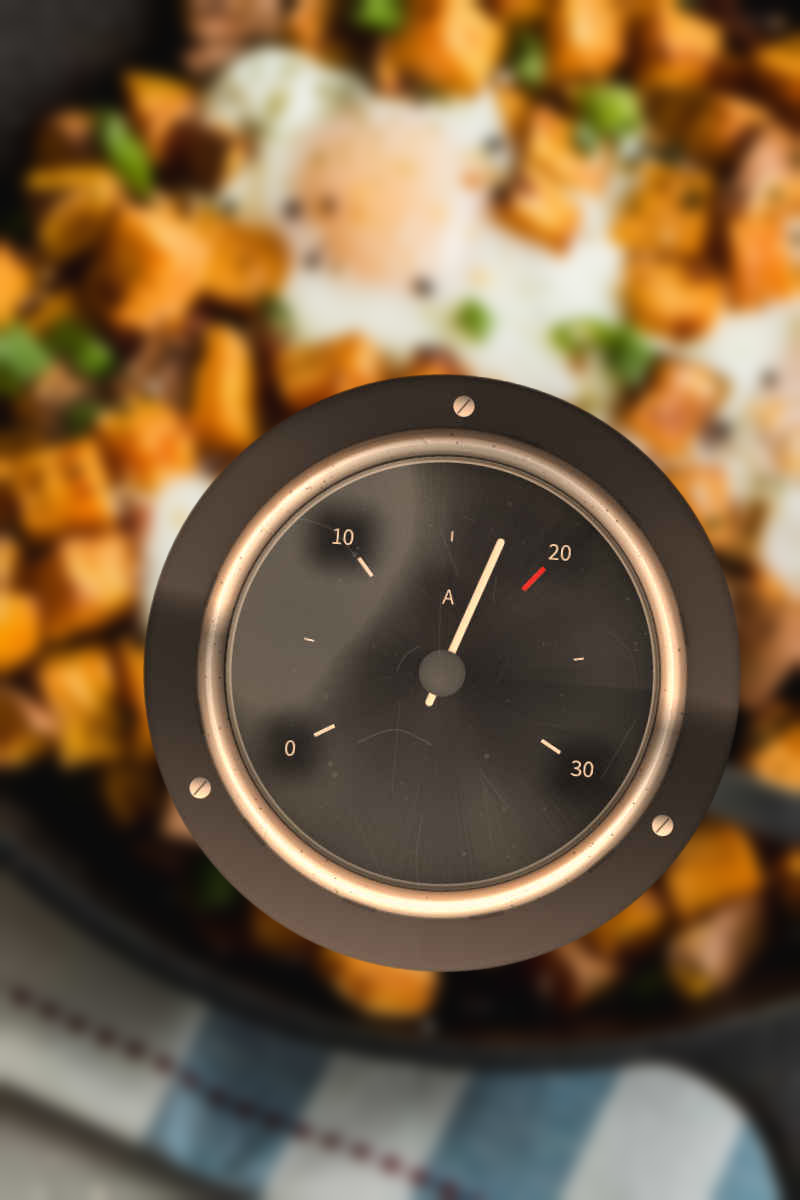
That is value=17.5 unit=A
